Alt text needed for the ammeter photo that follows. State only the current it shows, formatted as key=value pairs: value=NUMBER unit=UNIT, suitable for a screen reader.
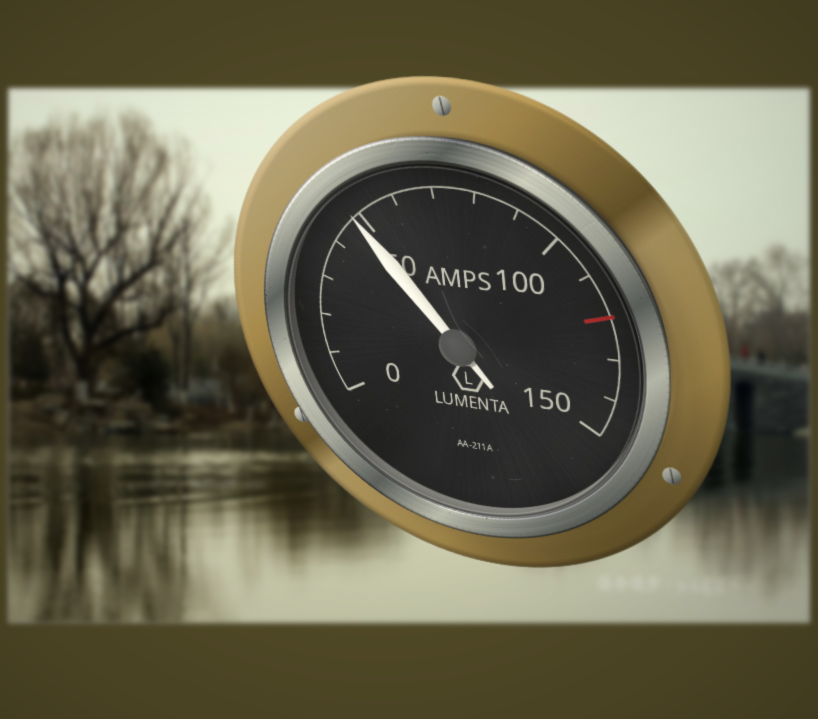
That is value=50 unit=A
